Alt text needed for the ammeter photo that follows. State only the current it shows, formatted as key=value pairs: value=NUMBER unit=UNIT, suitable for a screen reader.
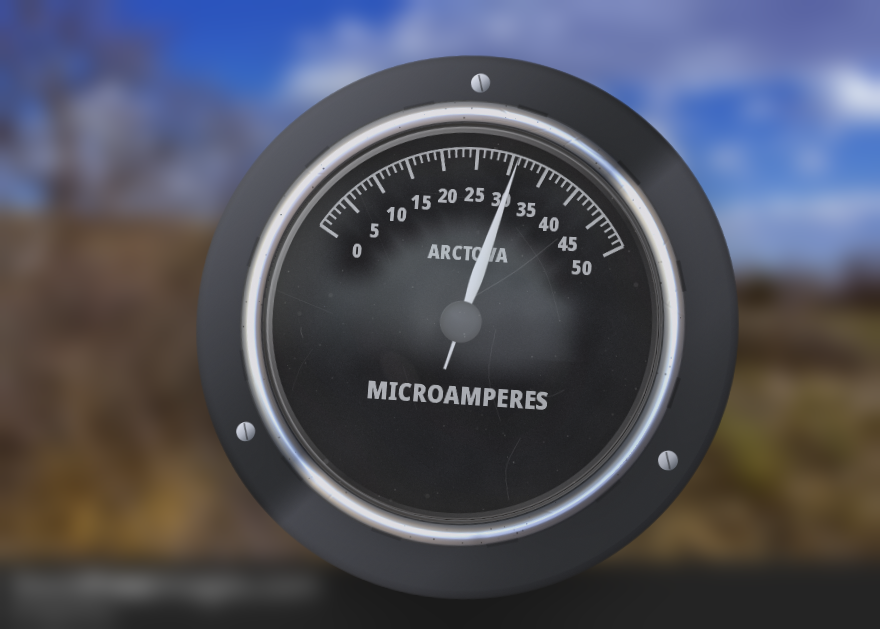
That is value=31 unit=µA
